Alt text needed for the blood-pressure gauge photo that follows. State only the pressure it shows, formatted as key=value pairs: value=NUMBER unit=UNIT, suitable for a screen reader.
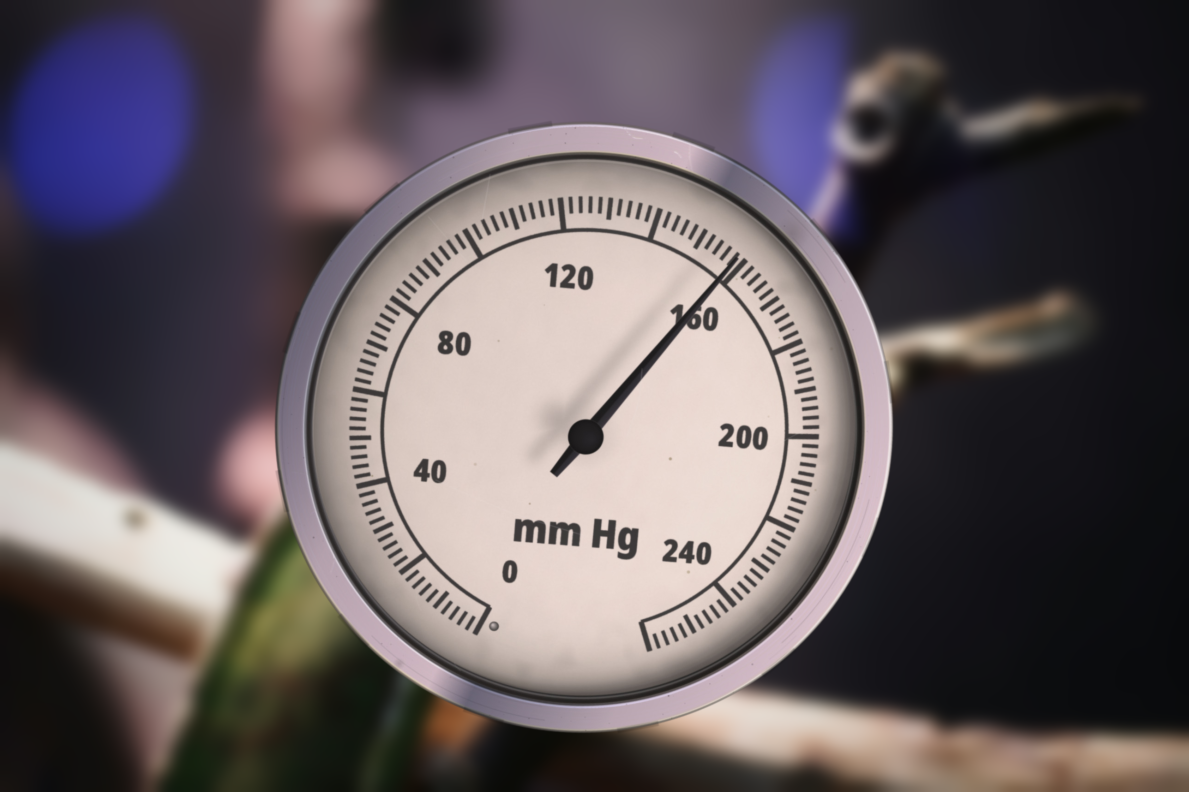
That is value=158 unit=mmHg
